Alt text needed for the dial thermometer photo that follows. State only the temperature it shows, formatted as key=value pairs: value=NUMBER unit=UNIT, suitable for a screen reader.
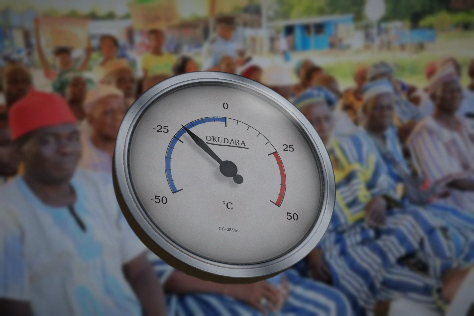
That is value=-20 unit=°C
